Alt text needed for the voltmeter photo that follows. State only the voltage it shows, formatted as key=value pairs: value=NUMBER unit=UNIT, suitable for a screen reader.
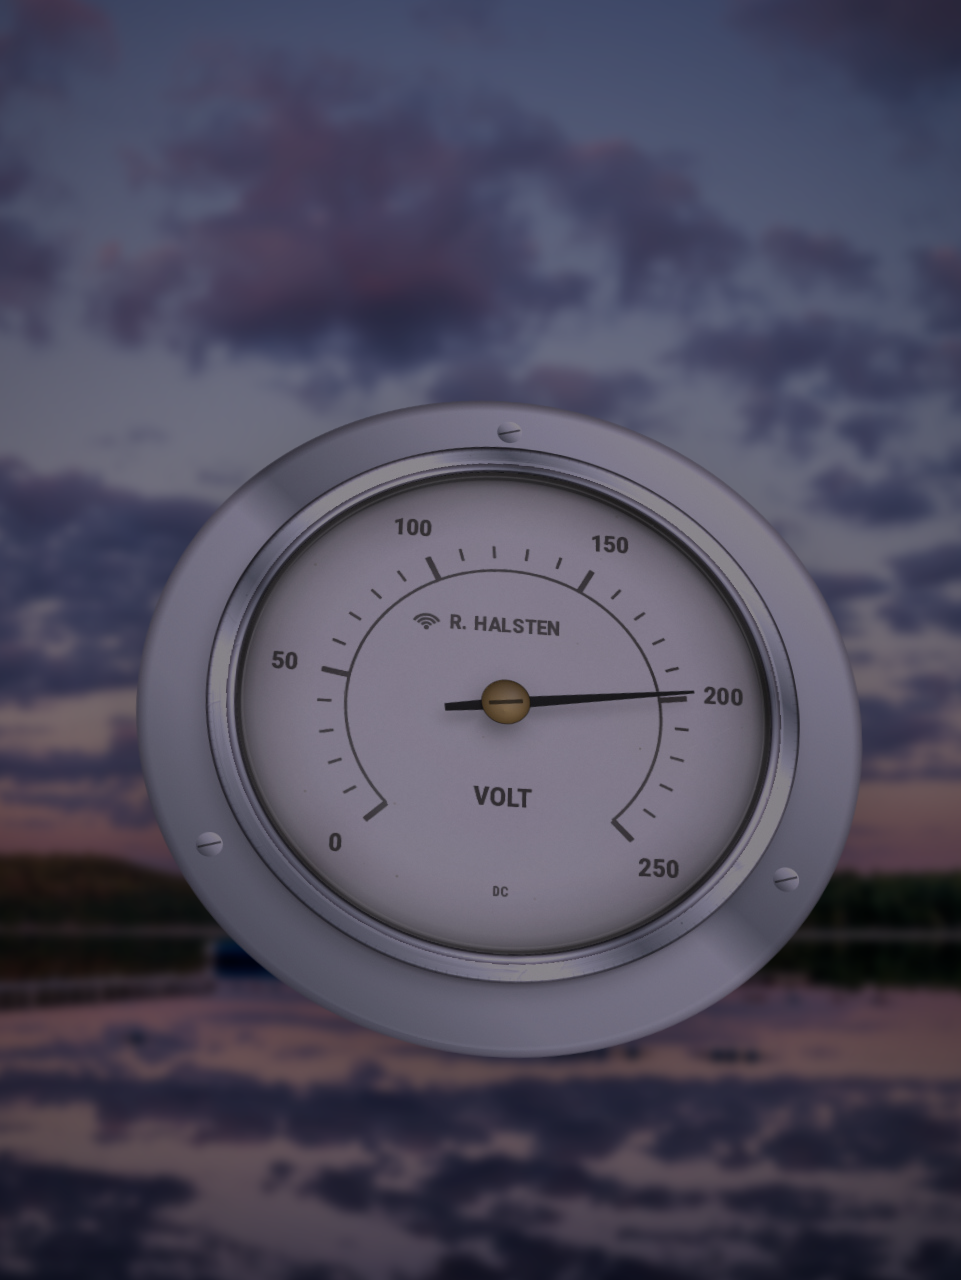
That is value=200 unit=V
